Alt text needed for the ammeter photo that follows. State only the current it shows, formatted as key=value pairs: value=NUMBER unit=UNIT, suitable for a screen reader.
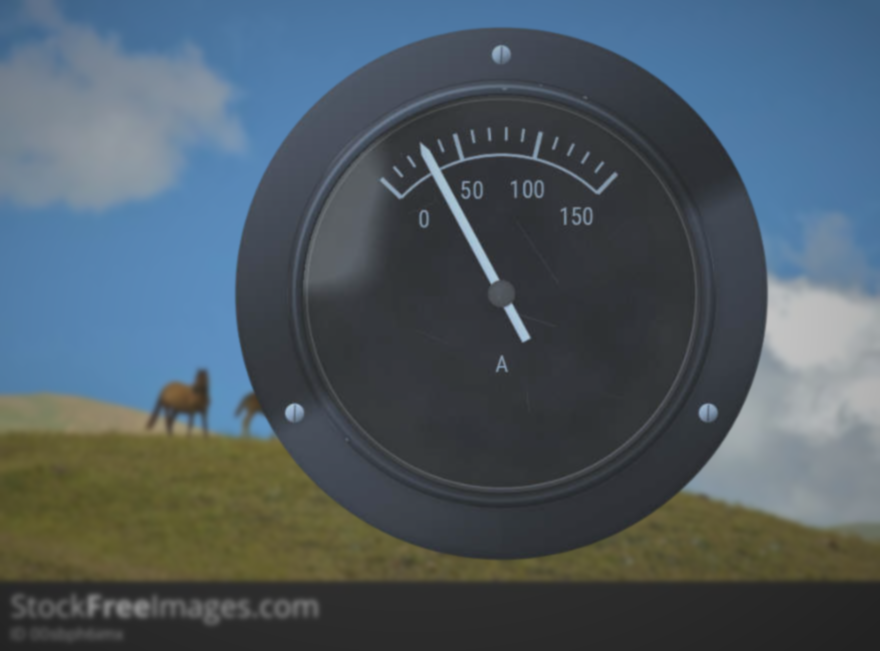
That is value=30 unit=A
